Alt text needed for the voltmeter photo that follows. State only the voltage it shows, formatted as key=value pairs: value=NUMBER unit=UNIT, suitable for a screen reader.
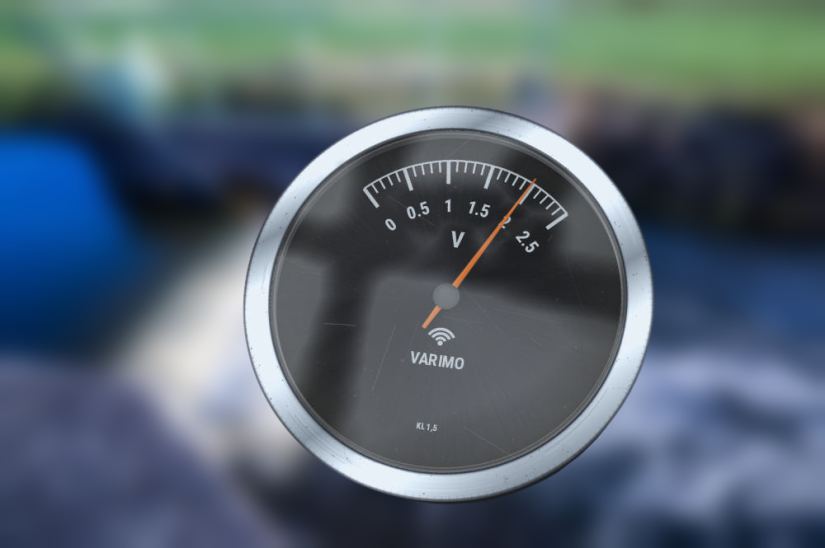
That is value=2 unit=V
